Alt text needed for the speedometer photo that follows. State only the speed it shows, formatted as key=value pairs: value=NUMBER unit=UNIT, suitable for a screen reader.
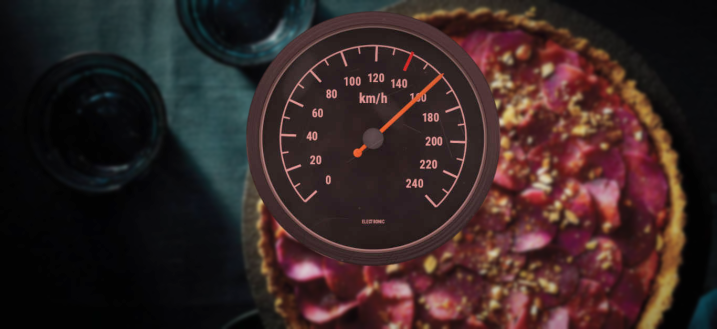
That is value=160 unit=km/h
